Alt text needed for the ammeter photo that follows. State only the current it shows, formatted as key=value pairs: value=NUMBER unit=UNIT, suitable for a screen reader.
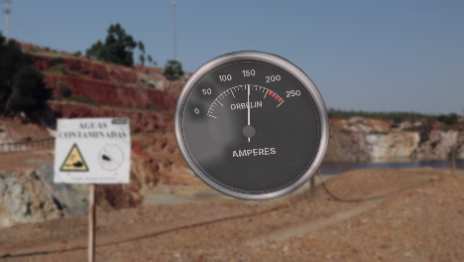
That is value=150 unit=A
